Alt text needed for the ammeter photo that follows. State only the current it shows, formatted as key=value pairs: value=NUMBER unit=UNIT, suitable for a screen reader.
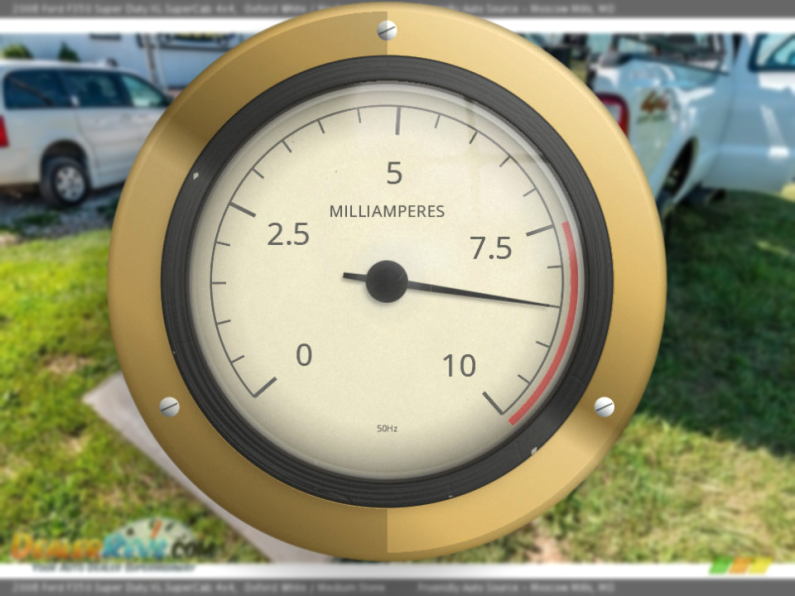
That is value=8.5 unit=mA
